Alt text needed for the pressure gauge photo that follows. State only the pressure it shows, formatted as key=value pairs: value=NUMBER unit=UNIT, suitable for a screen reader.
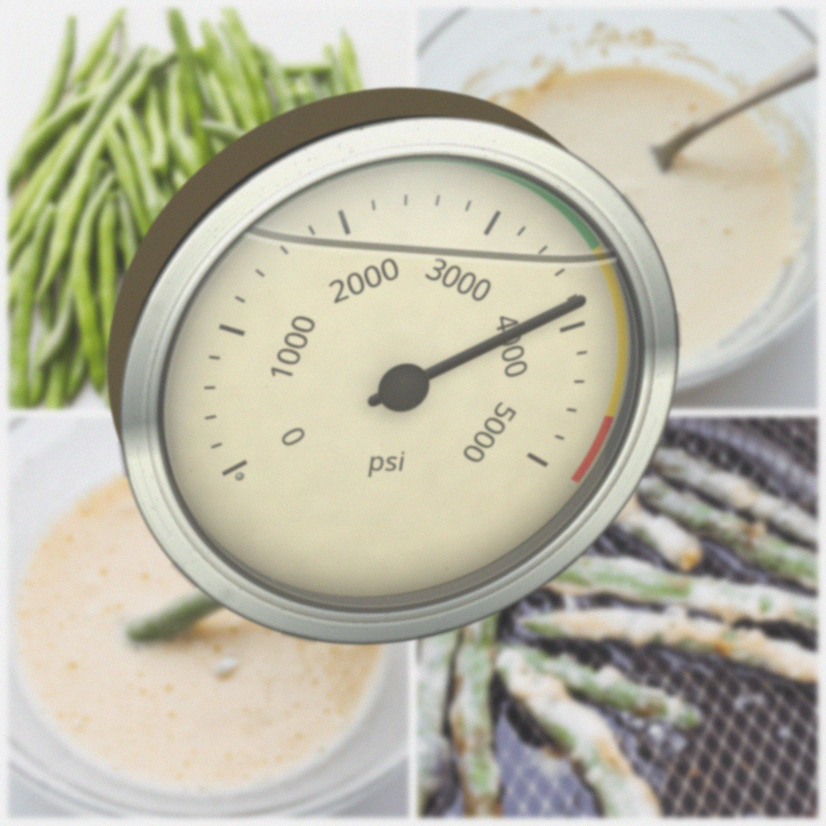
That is value=3800 unit=psi
